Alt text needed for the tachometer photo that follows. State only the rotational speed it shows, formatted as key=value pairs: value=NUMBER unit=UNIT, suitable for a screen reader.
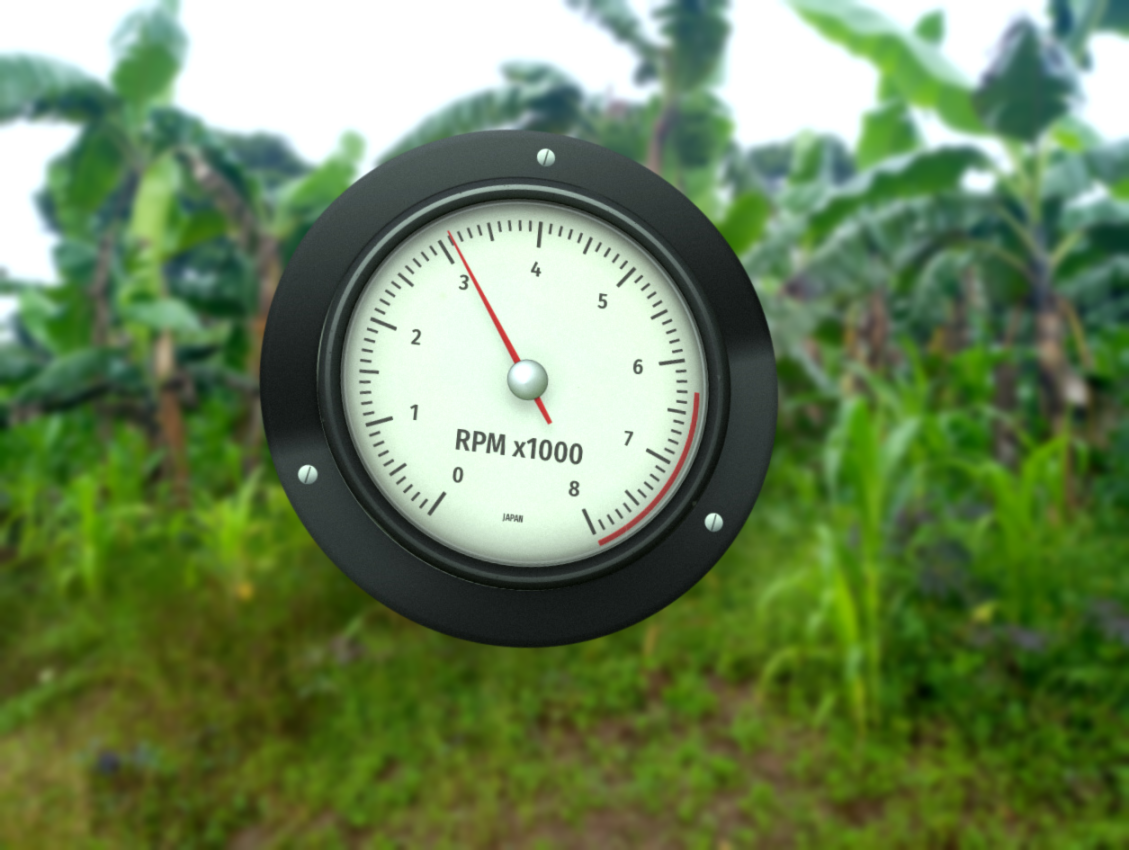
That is value=3100 unit=rpm
